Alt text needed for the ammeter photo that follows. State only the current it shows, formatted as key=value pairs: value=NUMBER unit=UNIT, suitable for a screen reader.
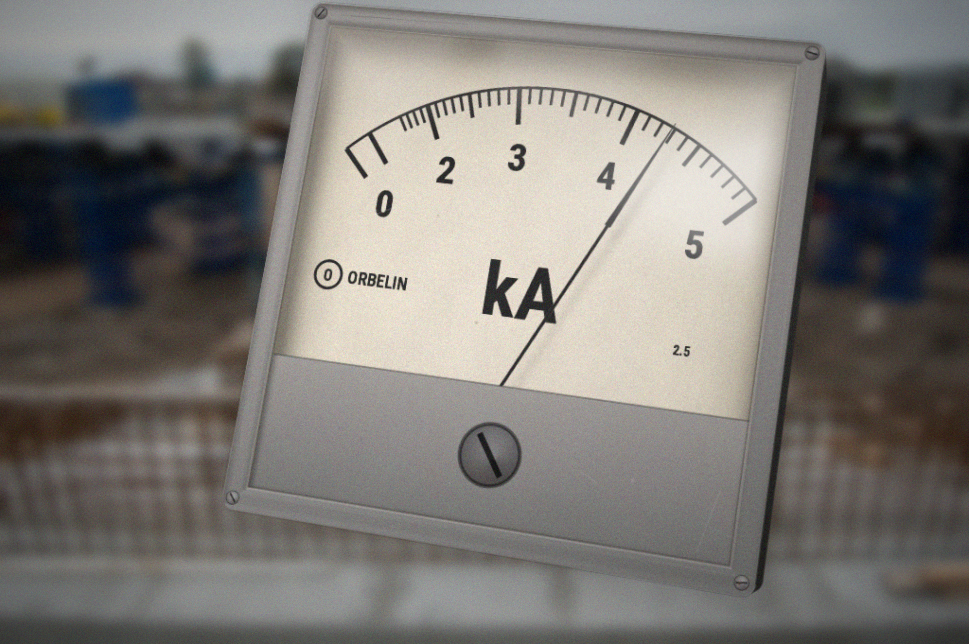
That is value=4.3 unit=kA
